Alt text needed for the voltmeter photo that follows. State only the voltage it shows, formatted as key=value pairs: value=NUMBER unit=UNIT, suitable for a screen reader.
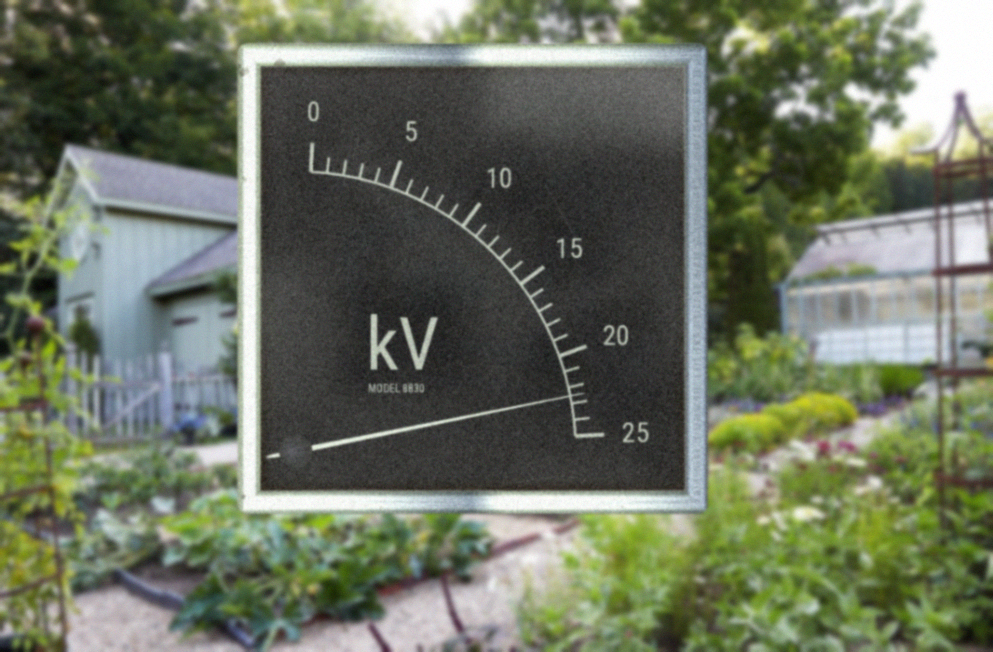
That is value=22.5 unit=kV
